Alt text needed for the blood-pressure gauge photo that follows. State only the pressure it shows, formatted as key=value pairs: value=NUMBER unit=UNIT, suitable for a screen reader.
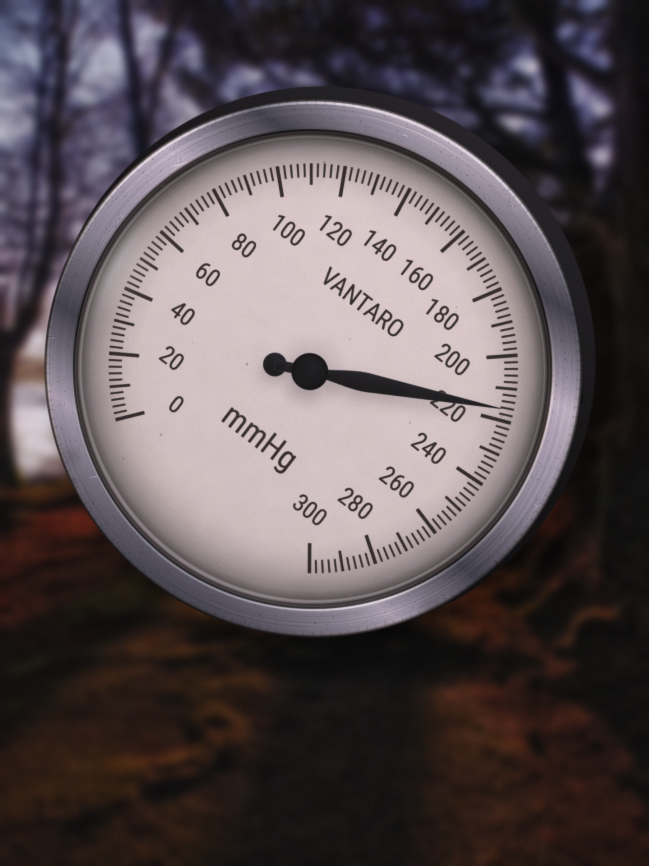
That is value=216 unit=mmHg
